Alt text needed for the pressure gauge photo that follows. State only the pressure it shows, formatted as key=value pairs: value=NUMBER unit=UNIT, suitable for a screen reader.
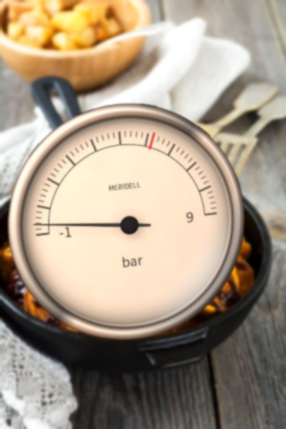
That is value=-0.6 unit=bar
